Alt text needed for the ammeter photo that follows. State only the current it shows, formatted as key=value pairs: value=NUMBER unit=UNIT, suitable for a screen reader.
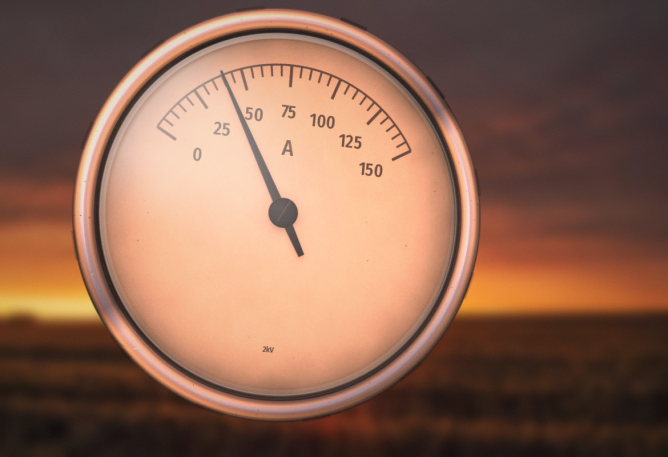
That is value=40 unit=A
